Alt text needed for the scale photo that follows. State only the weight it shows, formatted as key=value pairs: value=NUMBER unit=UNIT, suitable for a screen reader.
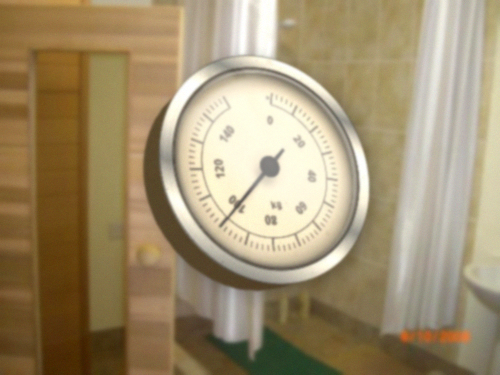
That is value=100 unit=kg
